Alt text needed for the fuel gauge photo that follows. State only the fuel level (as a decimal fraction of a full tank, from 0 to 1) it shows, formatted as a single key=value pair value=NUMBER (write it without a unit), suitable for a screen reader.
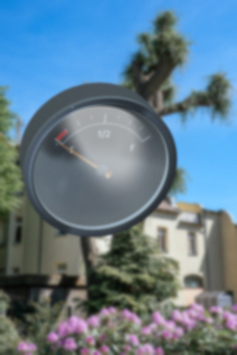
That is value=0
